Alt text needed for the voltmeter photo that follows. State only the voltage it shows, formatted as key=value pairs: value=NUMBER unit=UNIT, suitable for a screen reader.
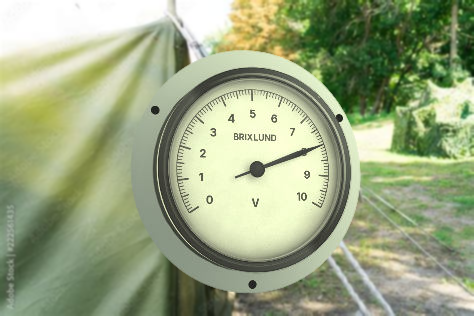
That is value=8 unit=V
